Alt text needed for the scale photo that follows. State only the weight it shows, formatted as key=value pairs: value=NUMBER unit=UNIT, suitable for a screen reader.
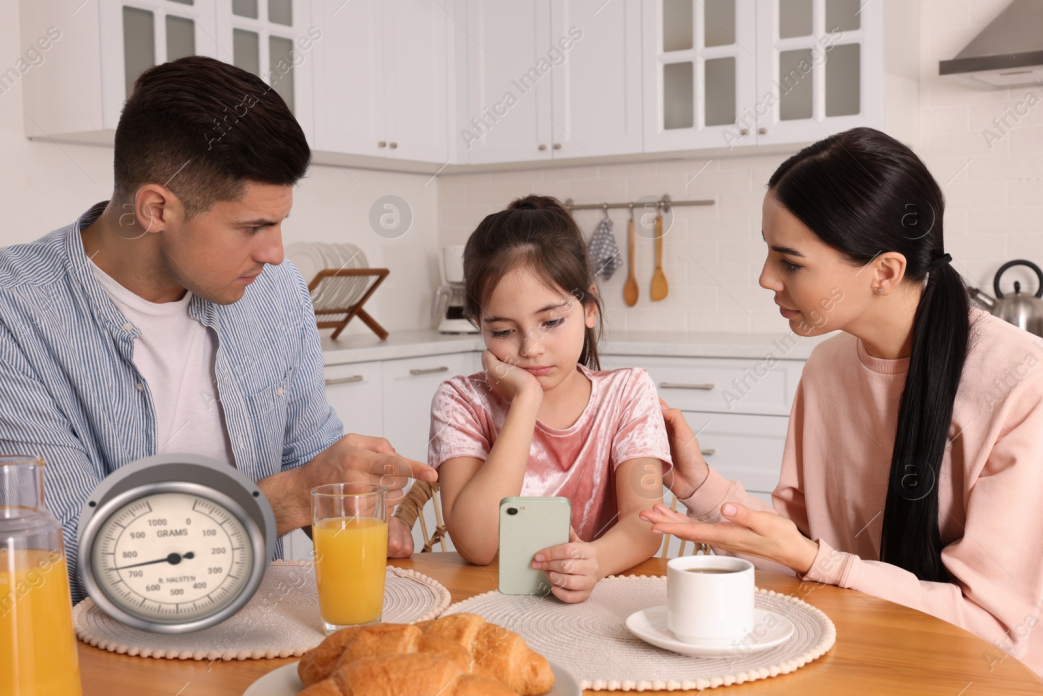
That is value=750 unit=g
